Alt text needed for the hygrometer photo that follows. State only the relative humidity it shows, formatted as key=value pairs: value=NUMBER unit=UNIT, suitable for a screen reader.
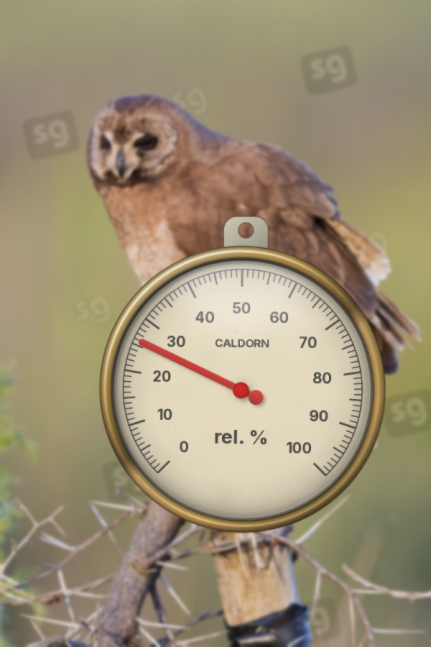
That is value=26 unit=%
